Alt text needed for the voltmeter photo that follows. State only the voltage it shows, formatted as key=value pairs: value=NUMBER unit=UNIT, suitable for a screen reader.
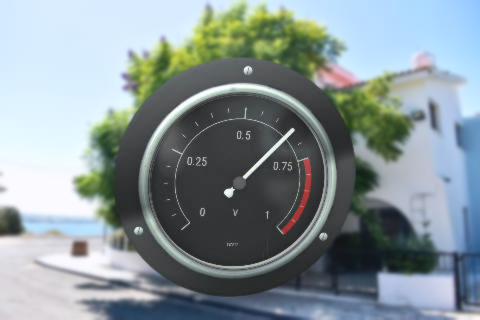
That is value=0.65 unit=V
